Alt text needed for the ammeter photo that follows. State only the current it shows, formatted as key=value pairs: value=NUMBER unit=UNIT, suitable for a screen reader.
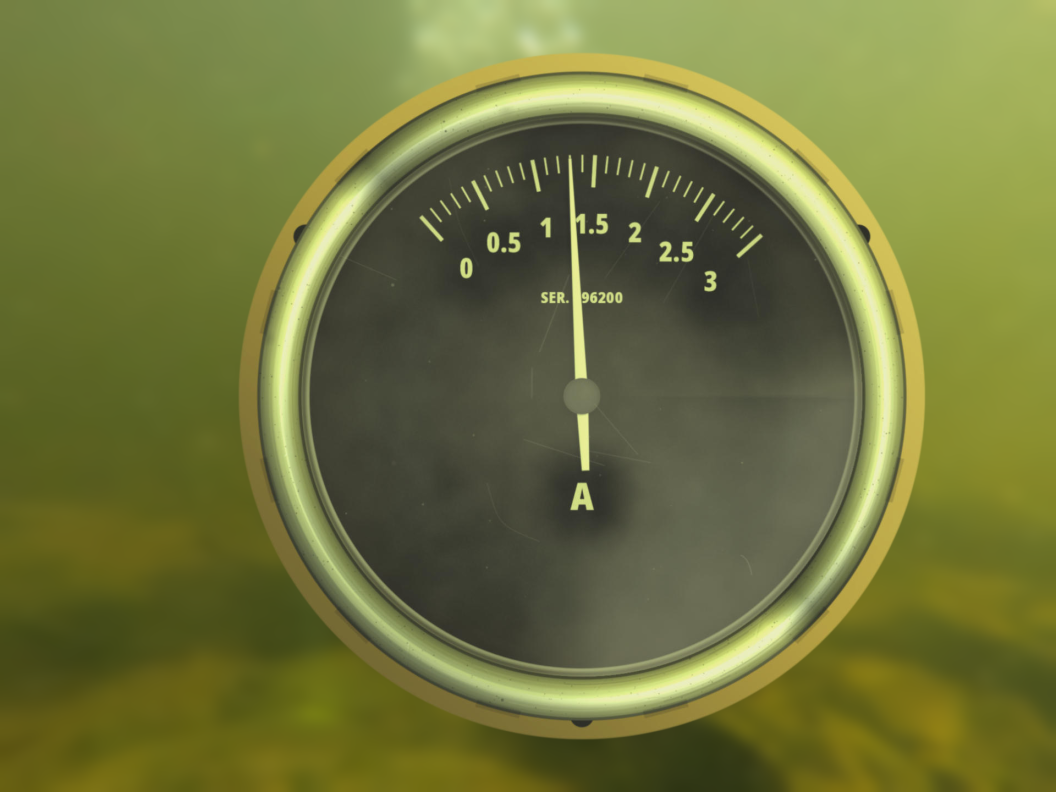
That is value=1.3 unit=A
